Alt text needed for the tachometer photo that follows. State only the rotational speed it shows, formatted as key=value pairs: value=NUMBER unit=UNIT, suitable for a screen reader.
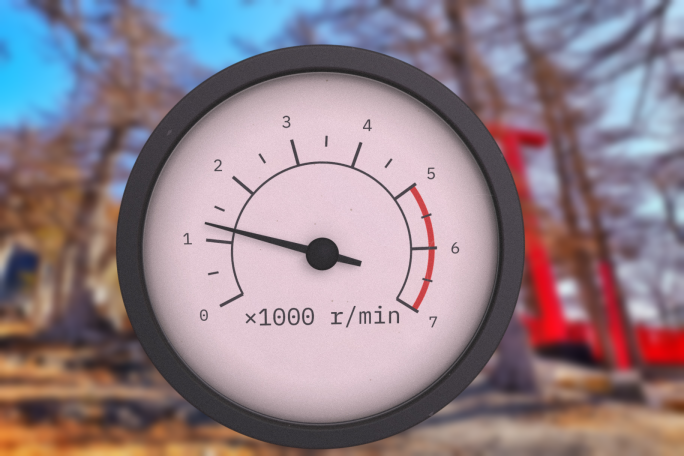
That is value=1250 unit=rpm
